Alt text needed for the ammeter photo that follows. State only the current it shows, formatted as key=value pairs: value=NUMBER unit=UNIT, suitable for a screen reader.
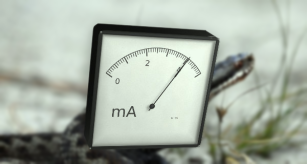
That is value=4 unit=mA
